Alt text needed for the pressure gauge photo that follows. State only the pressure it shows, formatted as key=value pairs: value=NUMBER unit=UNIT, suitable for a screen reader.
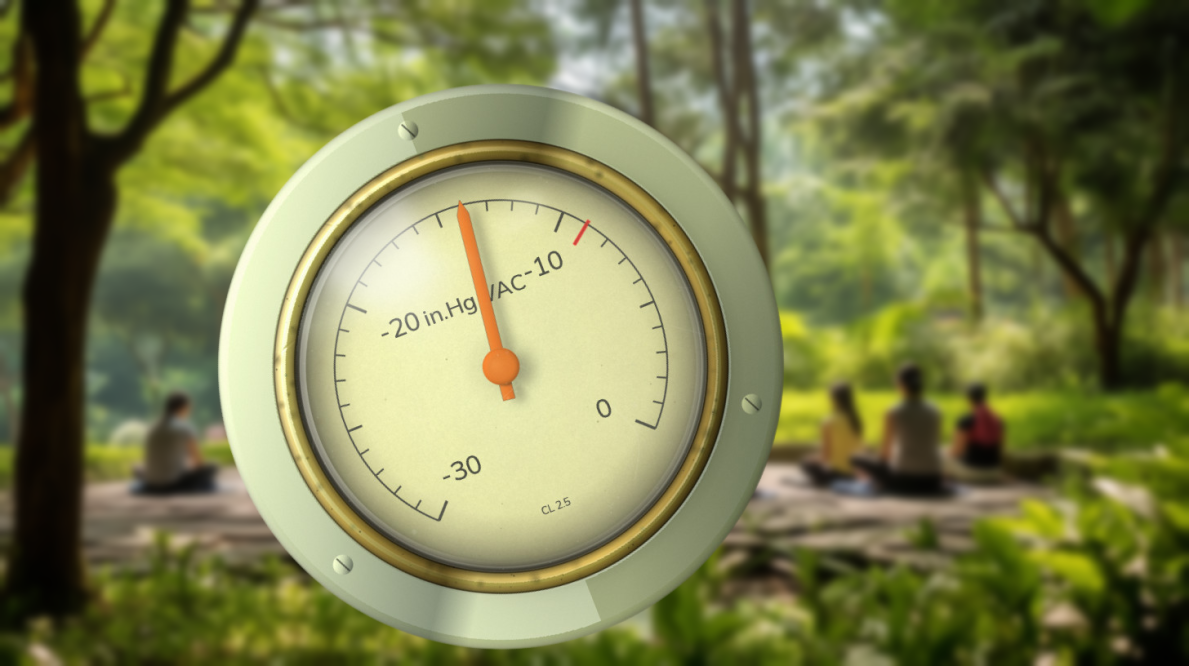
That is value=-14 unit=inHg
